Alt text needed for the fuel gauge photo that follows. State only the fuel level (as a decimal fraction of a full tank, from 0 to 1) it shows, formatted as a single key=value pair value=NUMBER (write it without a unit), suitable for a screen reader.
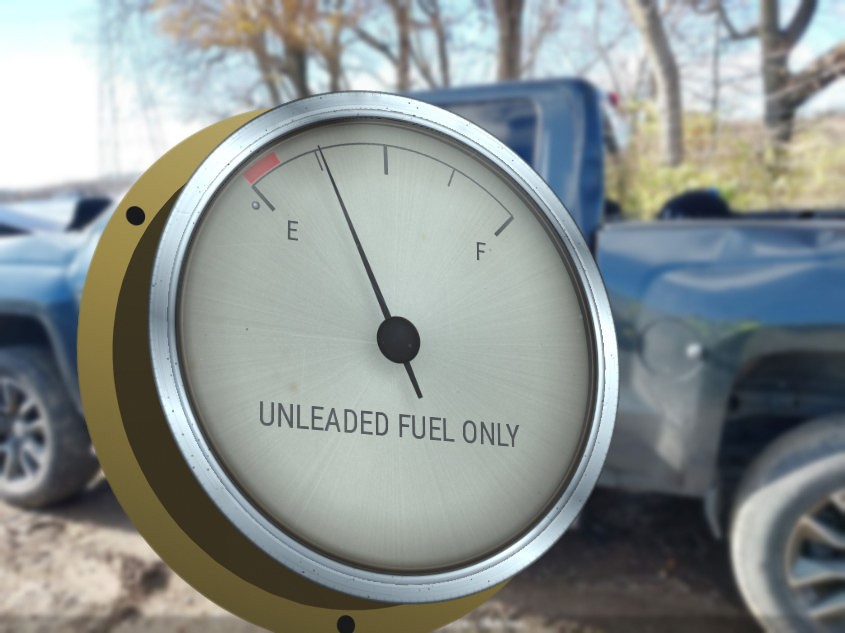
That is value=0.25
